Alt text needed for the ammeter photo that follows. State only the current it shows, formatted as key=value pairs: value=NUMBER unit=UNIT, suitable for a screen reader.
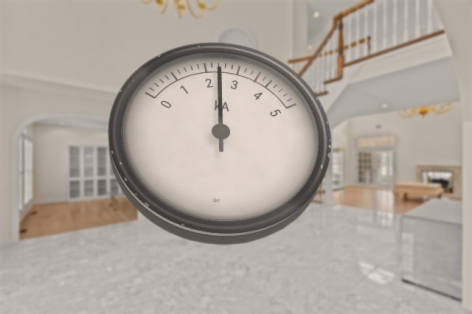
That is value=2.4 unit=kA
